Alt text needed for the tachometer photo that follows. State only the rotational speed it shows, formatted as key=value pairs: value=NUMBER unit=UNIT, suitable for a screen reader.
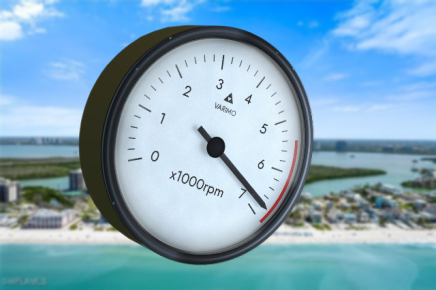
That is value=6800 unit=rpm
